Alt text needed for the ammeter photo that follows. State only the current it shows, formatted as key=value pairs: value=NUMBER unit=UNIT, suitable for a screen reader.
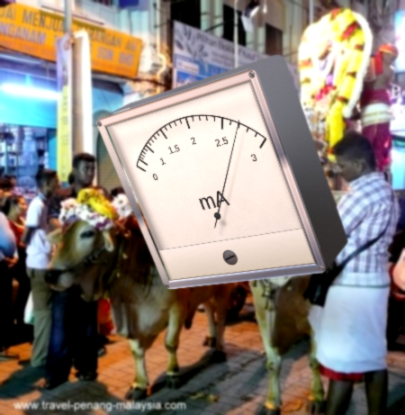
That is value=2.7 unit=mA
